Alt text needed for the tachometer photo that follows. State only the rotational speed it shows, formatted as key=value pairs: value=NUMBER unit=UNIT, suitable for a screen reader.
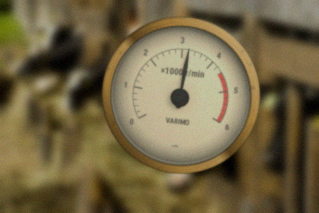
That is value=3200 unit=rpm
